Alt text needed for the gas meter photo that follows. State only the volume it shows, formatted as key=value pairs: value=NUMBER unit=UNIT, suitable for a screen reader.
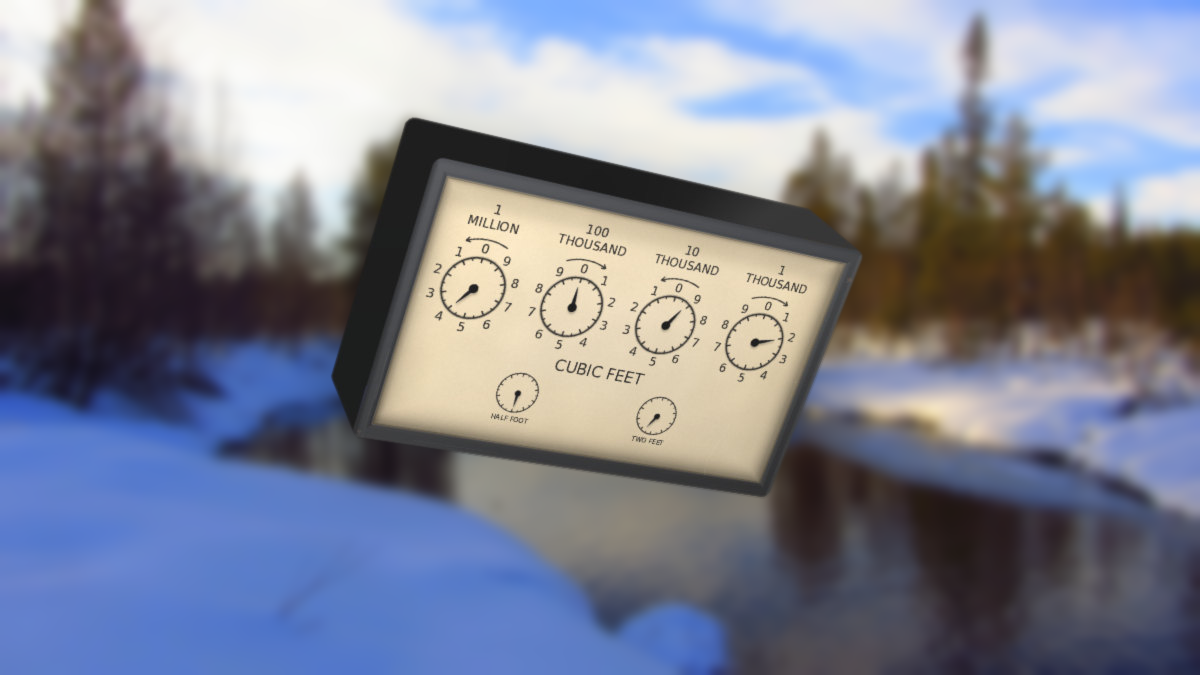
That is value=399200 unit=ft³
